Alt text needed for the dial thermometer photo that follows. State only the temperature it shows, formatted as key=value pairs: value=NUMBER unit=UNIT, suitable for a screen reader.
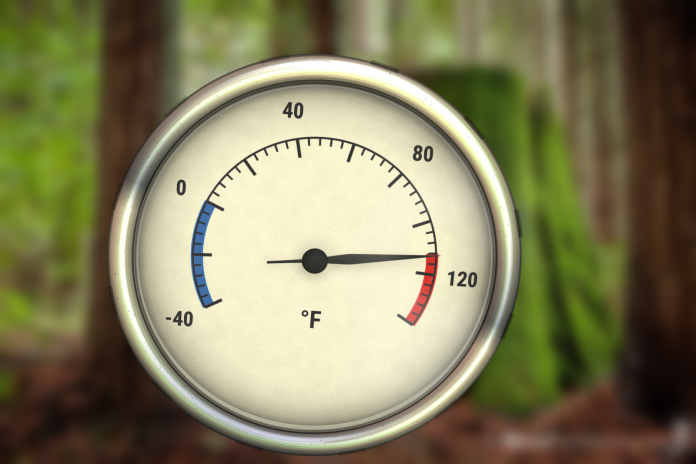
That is value=112 unit=°F
